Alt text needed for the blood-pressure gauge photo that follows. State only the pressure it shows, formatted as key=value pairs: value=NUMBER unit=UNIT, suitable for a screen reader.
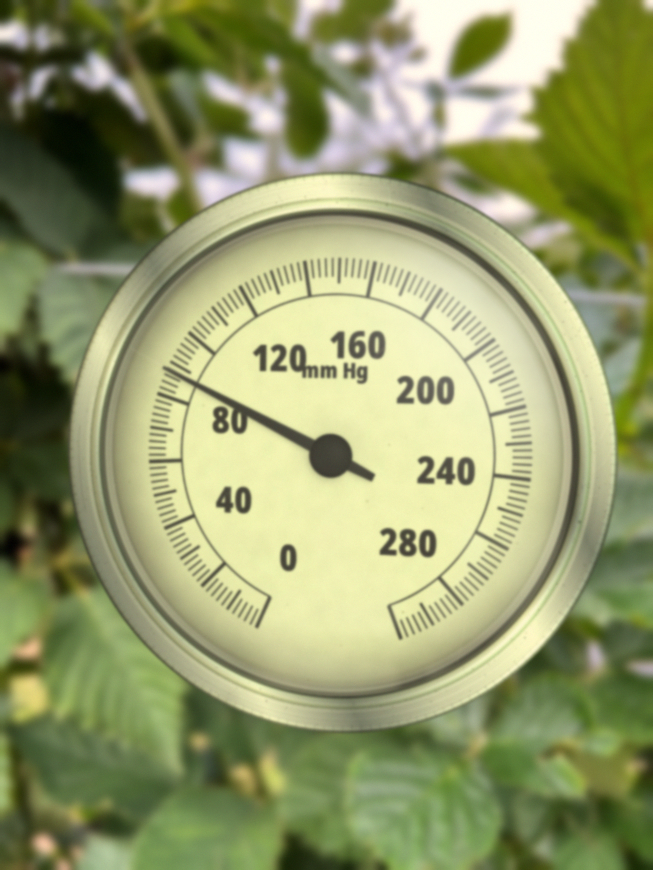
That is value=88 unit=mmHg
